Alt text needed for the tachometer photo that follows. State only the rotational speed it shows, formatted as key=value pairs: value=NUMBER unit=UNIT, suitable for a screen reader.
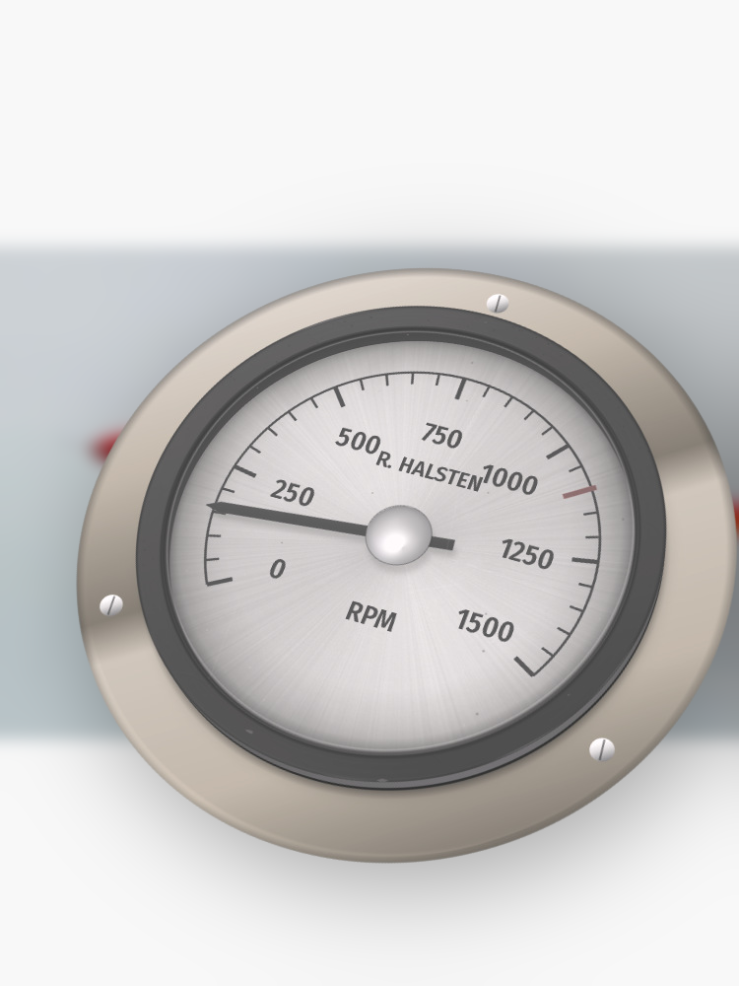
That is value=150 unit=rpm
